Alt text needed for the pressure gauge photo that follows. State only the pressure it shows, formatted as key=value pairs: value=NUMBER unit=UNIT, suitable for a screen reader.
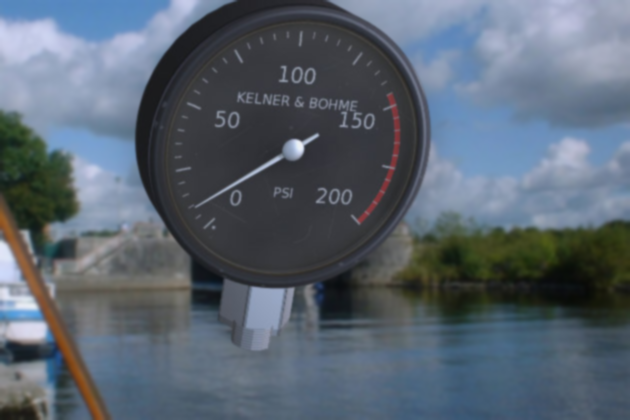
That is value=10 unit=psi
